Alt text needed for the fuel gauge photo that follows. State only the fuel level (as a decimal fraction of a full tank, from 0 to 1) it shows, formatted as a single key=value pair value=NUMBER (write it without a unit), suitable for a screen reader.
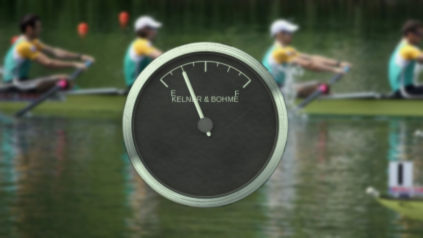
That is value=0.25
